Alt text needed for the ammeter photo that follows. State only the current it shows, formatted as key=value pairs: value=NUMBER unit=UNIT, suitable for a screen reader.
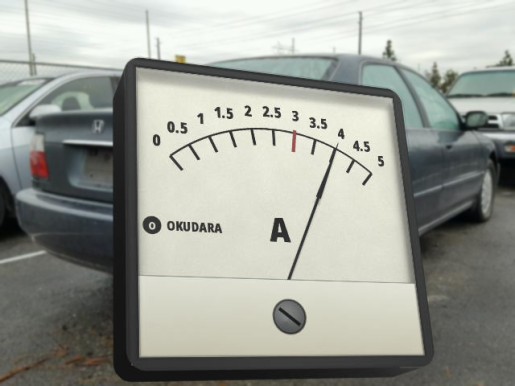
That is value=4 unit=A
